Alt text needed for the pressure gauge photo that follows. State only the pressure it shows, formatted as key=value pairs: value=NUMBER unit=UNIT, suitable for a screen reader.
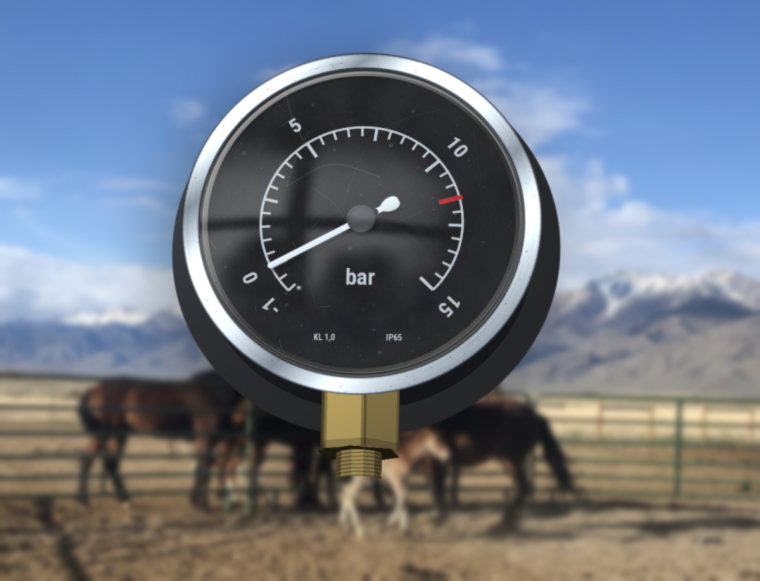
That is value=0 unit=bar
